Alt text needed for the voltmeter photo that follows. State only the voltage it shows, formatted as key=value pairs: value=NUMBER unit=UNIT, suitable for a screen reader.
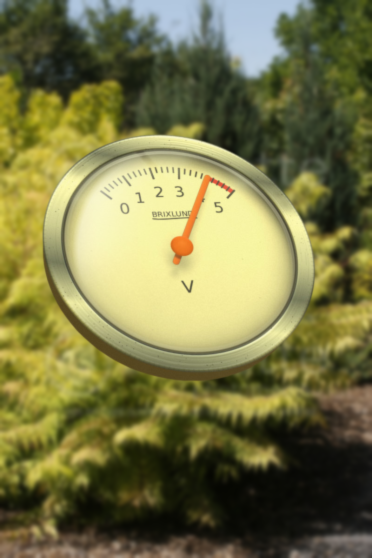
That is value=4 unit=V
